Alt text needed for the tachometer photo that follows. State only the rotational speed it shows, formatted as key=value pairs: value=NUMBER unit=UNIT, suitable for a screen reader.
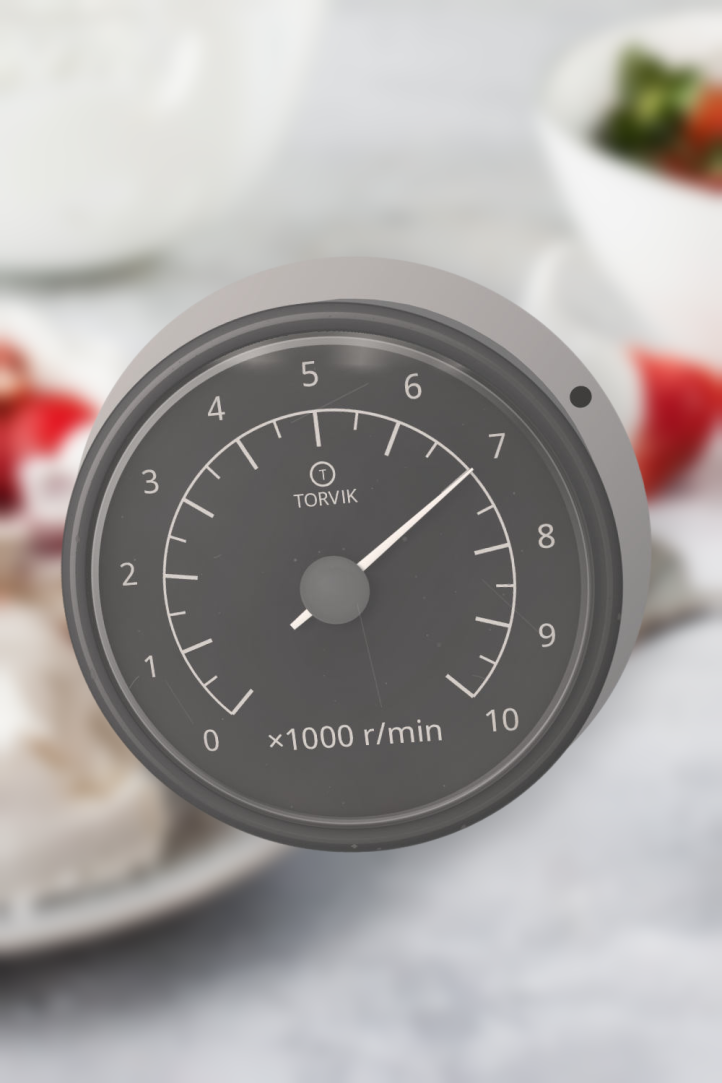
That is value=7000 unit=rpm
